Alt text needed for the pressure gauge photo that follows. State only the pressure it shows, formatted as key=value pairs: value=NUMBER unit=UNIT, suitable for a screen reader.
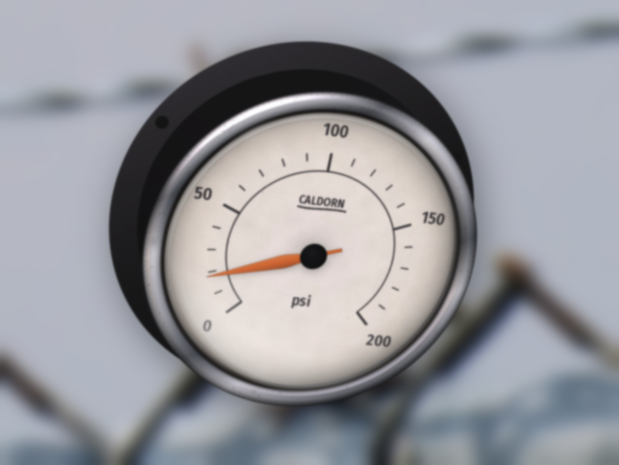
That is value=20 unit=psi
